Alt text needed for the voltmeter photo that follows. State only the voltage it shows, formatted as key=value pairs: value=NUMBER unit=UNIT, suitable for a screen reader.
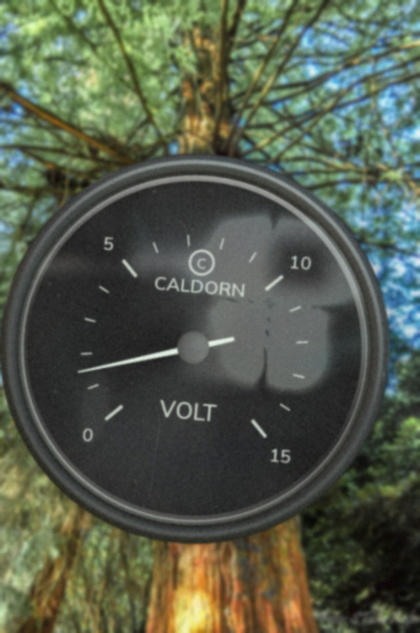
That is value=1.5 unit=V
